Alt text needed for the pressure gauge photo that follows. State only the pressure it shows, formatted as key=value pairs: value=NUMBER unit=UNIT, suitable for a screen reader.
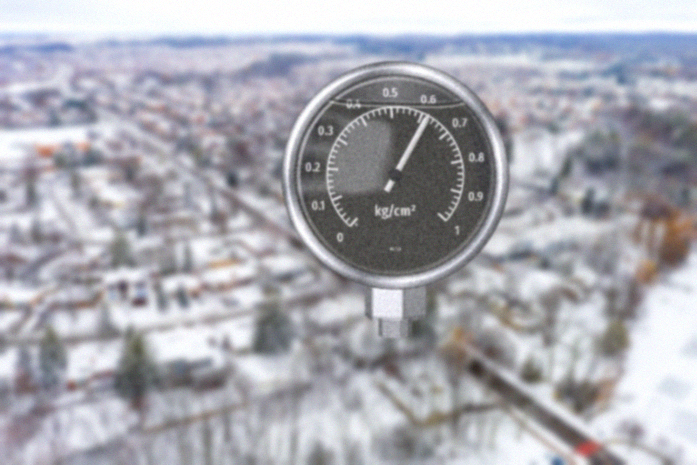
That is value=0.62 unit=kg/cm²
